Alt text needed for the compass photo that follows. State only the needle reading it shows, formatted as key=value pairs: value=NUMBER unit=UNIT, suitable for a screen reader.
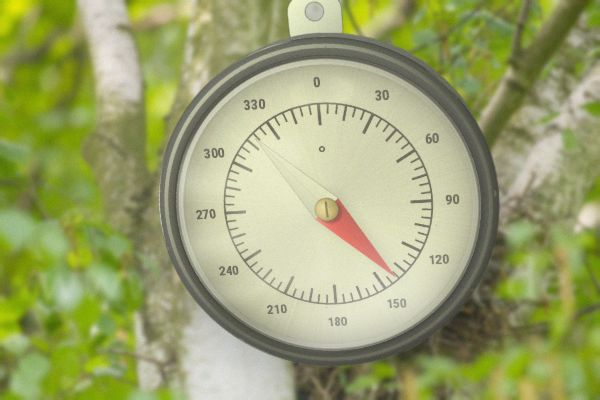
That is value=140 unit=°
